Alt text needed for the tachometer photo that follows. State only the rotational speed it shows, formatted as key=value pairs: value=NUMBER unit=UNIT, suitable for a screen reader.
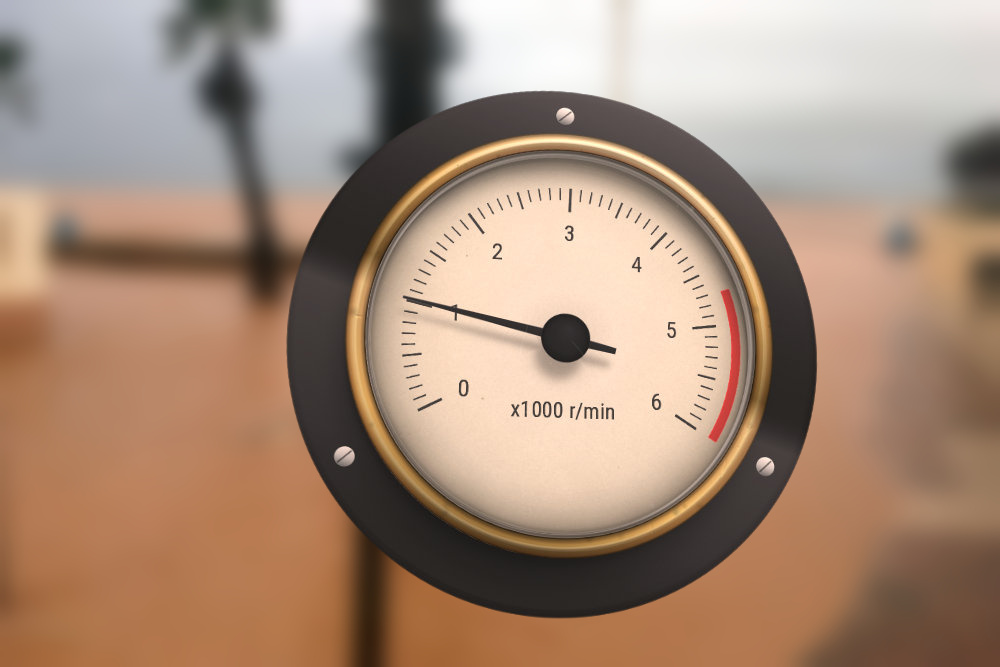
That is value=1000 unit=rpm
